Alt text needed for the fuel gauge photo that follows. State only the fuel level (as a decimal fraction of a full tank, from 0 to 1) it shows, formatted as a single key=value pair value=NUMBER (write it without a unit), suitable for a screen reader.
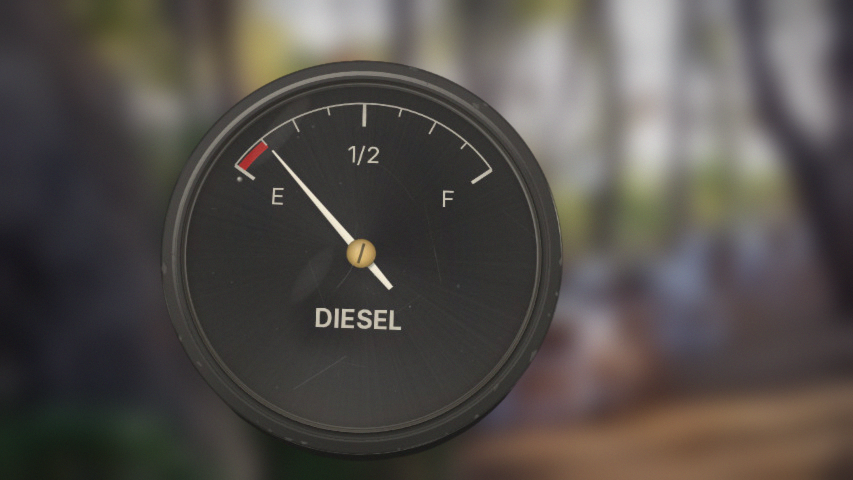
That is value=0.125
